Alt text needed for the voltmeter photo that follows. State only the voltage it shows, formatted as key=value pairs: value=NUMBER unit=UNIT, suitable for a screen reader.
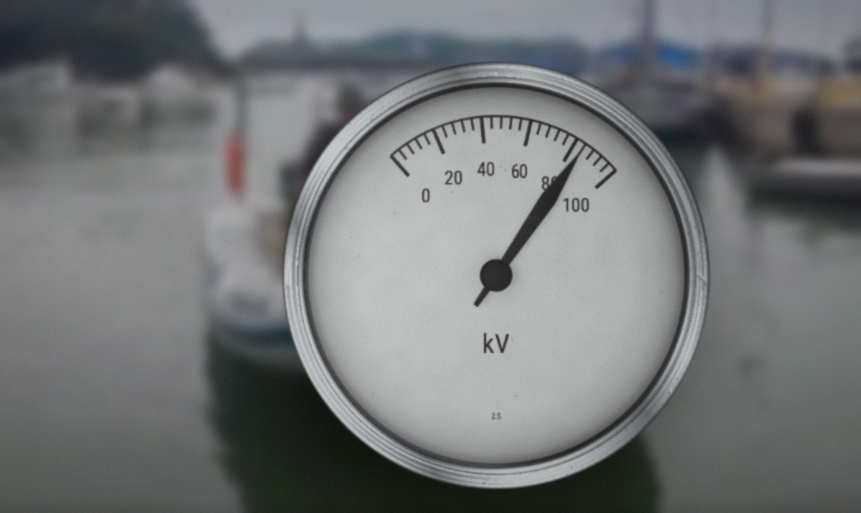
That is value=84 unit=kV
